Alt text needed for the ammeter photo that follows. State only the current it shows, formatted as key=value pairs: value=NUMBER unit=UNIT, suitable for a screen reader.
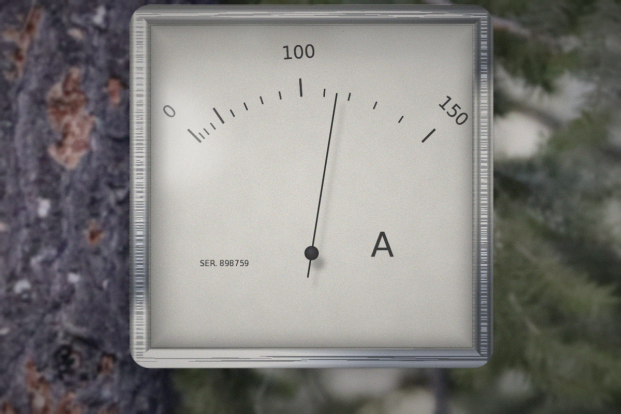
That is value=115 unit=A
